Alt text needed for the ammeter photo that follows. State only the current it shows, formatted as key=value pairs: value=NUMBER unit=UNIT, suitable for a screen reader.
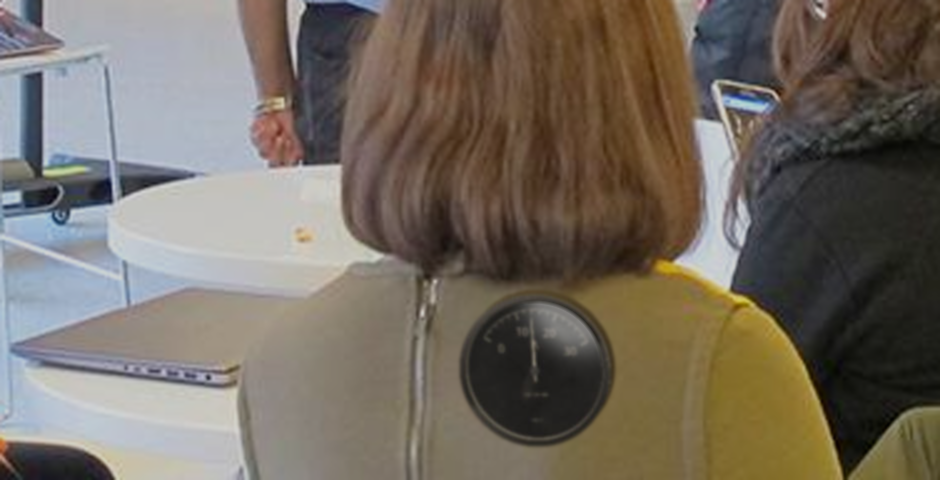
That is value=14 unit=A
